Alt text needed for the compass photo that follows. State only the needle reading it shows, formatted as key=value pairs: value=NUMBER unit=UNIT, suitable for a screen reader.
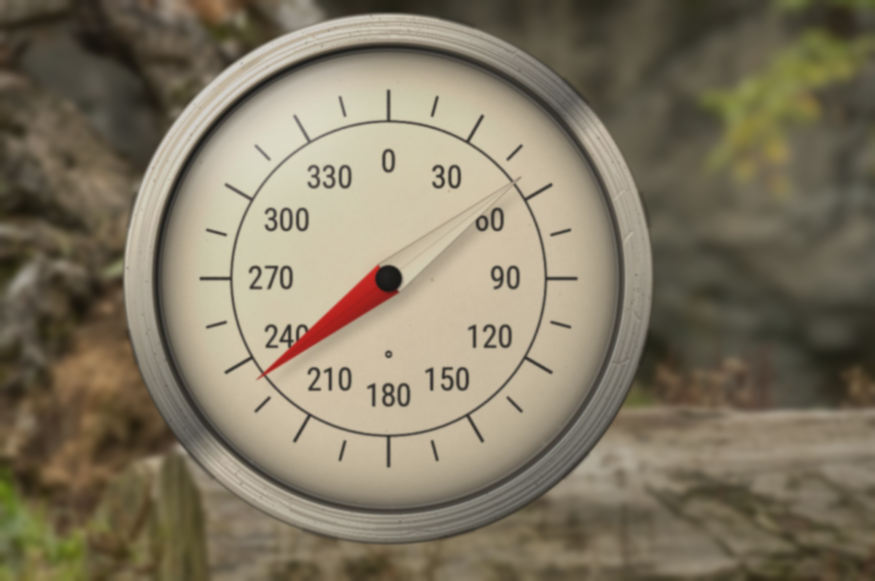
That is value=232.5 unit=°
